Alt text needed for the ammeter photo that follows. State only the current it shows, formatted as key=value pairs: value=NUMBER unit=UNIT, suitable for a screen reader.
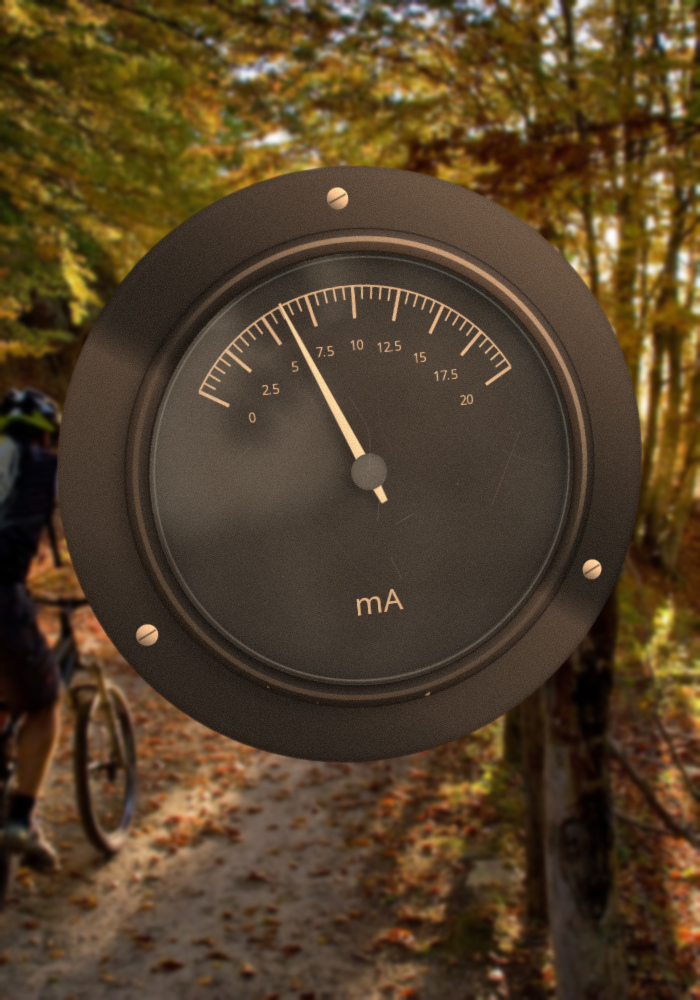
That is value=6 unit=mA
